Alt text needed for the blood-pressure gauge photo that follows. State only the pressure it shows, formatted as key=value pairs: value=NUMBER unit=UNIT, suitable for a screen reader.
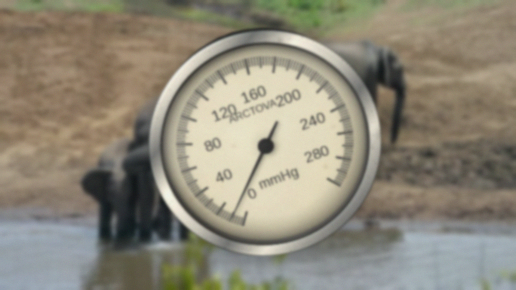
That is value=10 unit=mmHg
